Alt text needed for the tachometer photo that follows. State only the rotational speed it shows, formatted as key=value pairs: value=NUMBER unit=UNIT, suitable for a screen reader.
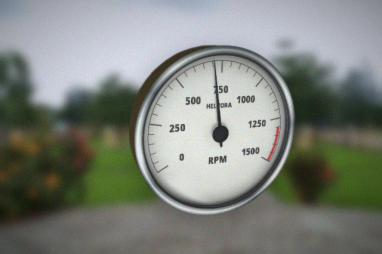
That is value=700 unit=rpm
